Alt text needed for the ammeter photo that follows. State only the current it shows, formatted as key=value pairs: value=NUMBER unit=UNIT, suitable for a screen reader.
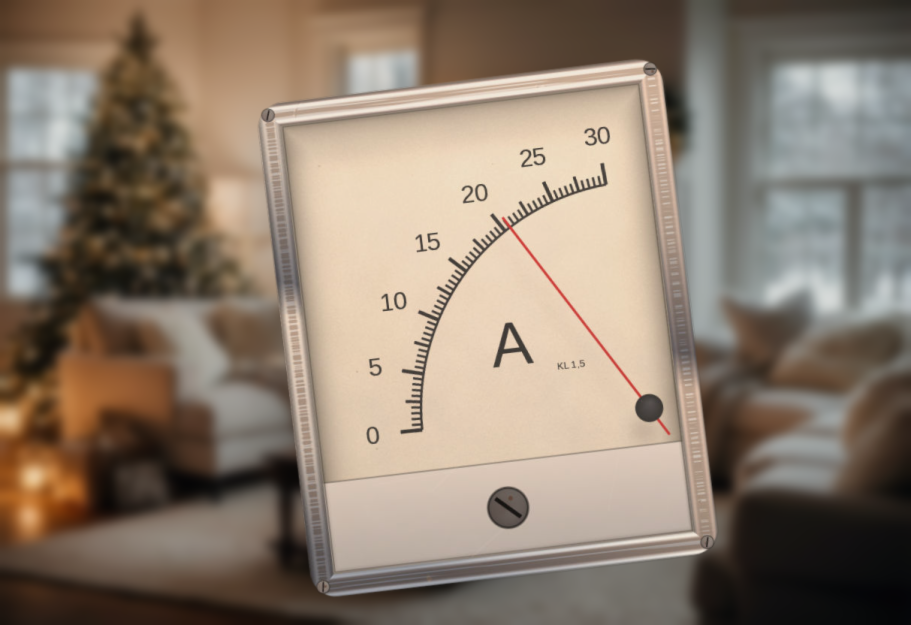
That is value=20.5 unit=A
